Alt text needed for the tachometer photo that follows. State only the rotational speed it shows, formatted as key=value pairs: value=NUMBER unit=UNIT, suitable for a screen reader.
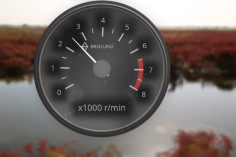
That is value=2500 unit=rpm
